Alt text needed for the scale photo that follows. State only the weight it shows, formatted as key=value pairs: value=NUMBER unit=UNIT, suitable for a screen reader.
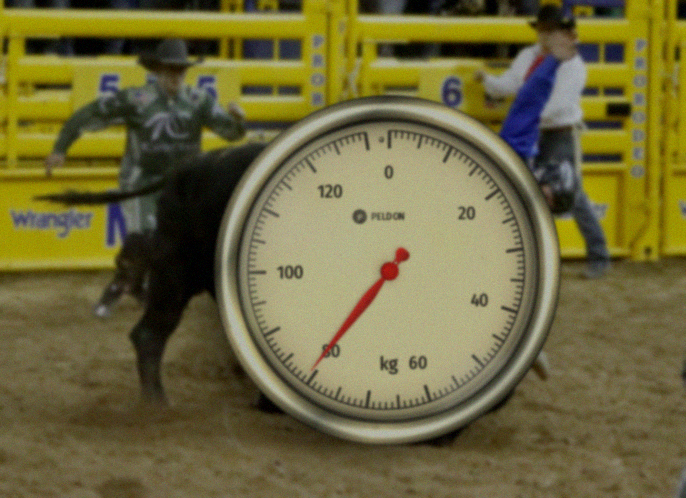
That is value=81 unit=kg
